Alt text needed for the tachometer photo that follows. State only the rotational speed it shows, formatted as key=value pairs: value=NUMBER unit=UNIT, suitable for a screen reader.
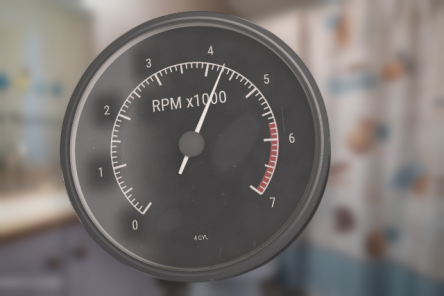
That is value=4300 unit=rpm
